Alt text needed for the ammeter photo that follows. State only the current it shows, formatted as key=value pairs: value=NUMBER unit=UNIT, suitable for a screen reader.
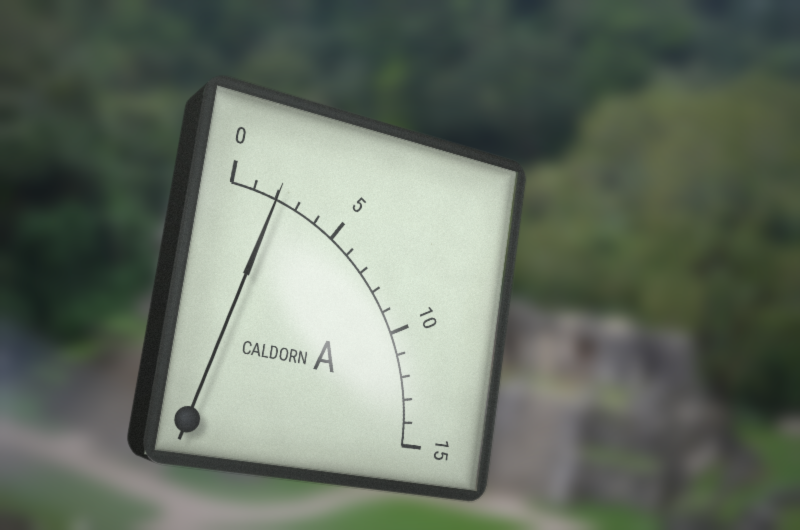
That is value=2 unit=A
